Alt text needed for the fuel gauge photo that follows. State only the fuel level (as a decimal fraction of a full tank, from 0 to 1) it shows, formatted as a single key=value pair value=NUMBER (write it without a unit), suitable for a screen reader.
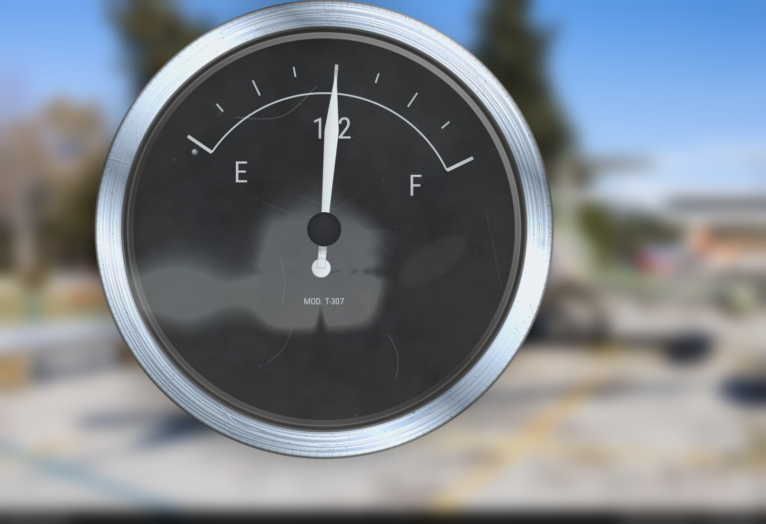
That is value=0.5
